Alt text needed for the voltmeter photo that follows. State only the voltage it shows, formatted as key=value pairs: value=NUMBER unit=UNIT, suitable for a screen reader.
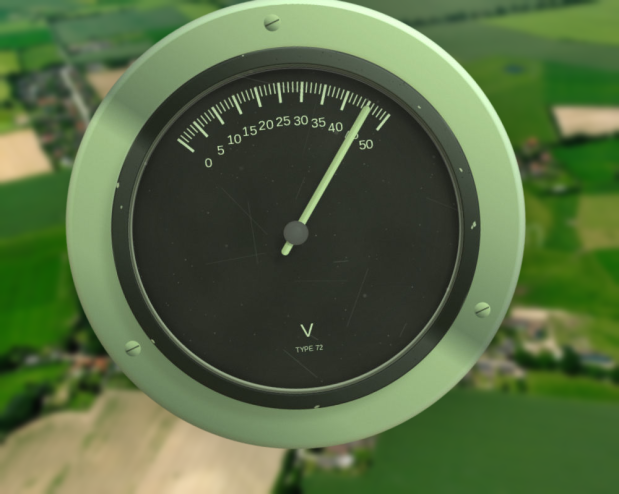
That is value=45 unit=V
